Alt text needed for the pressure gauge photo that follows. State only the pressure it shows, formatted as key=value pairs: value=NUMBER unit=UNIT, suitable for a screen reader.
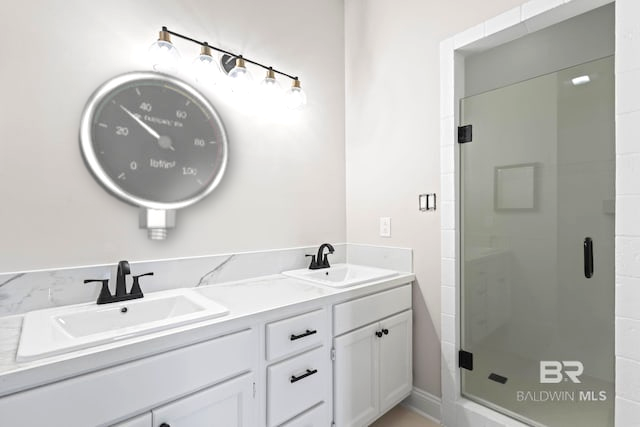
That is value=30 unit=psi
